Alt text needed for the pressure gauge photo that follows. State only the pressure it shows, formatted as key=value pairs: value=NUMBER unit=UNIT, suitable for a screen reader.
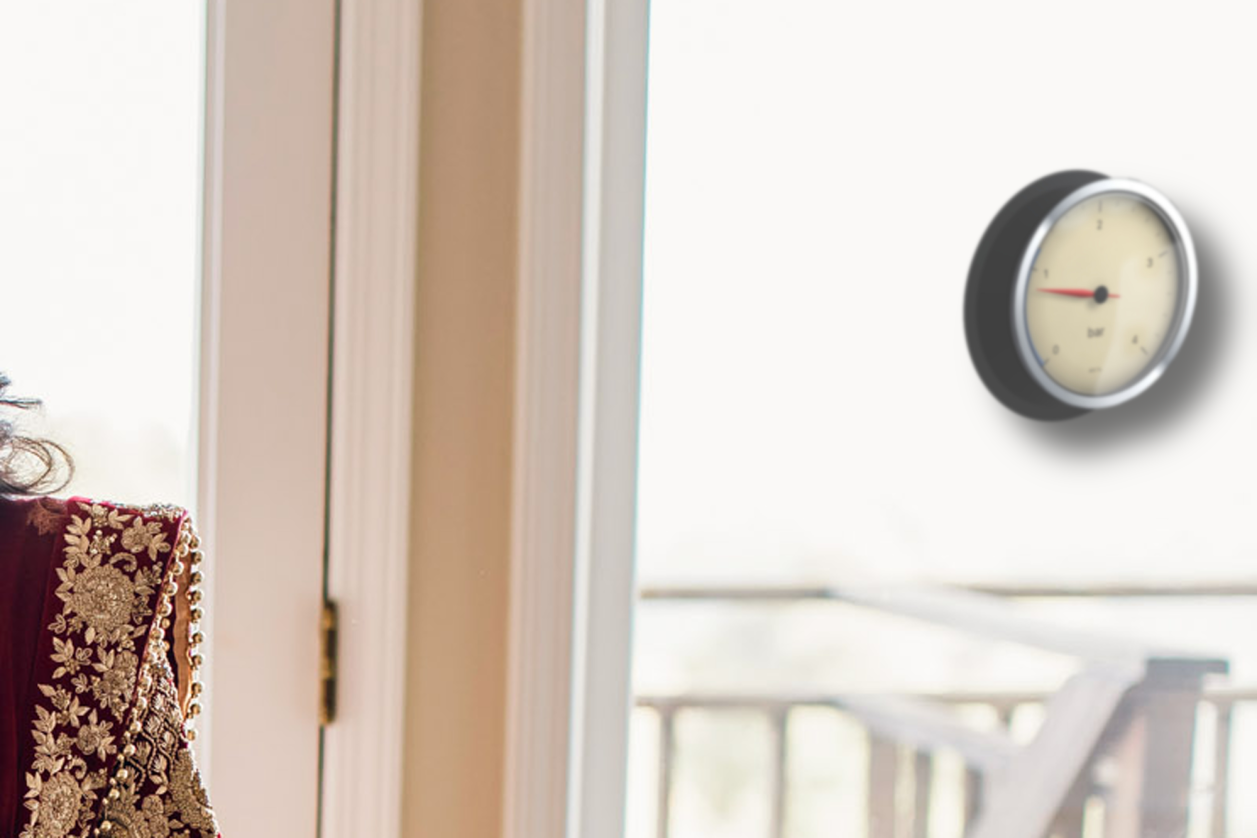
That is value=0.8 unit=bar
